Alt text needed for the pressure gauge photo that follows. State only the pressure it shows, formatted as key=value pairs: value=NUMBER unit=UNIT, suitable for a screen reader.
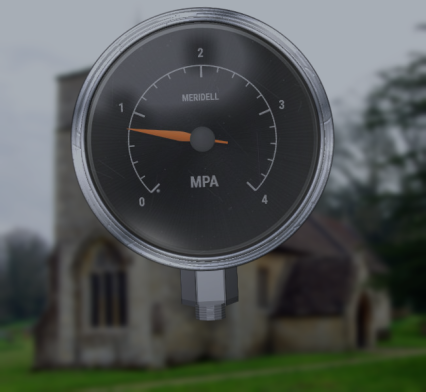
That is value=0.8 unit=MPa
